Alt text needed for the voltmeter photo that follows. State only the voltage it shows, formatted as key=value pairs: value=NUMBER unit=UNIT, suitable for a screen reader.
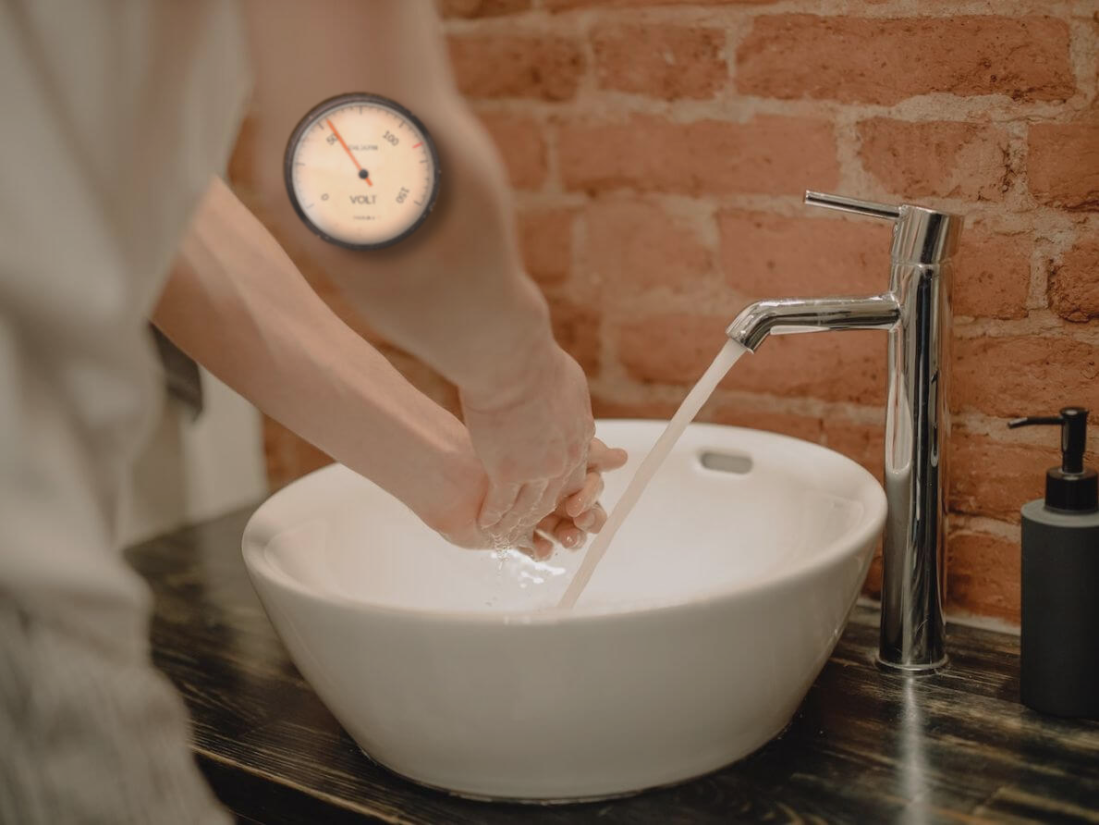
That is value=55 unit=V
